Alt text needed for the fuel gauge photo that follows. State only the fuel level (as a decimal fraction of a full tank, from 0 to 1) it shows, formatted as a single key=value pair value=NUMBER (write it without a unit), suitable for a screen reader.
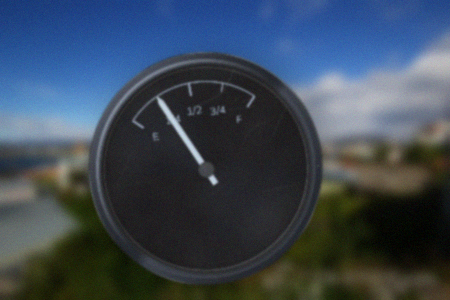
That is value=0.25
